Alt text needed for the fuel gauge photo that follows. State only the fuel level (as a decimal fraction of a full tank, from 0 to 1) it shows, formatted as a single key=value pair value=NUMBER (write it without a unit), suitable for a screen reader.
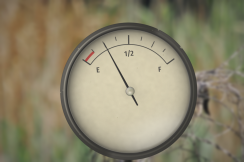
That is value=0.25
